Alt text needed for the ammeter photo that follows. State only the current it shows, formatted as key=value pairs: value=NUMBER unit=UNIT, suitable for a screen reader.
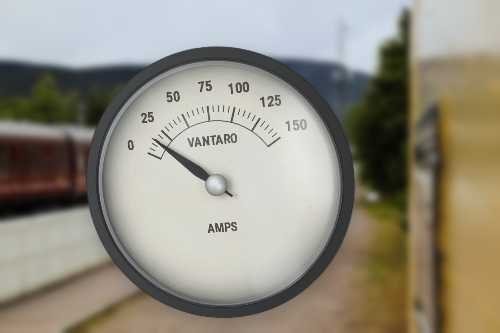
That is value=15 unit=A
